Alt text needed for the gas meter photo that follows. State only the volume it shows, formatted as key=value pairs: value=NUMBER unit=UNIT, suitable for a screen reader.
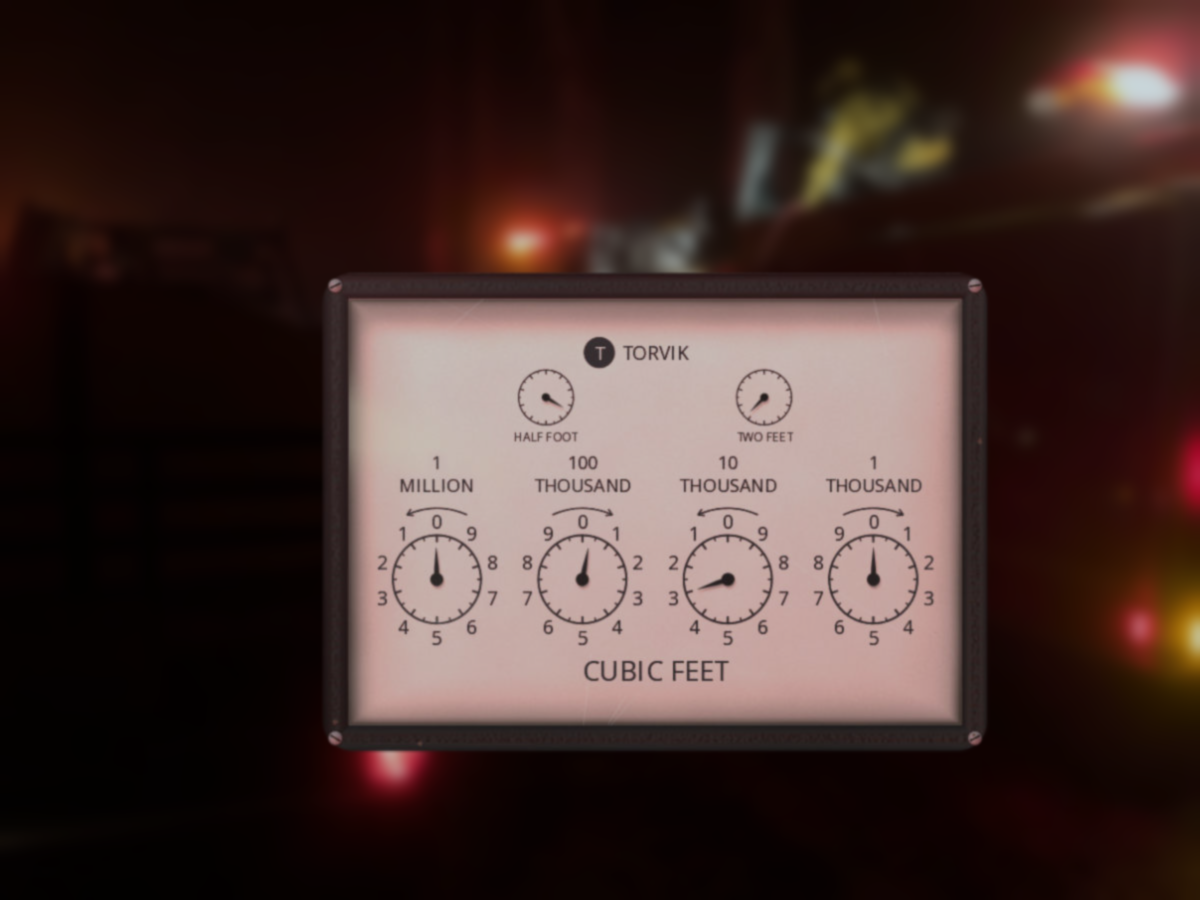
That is value=3000 unit=ft³
